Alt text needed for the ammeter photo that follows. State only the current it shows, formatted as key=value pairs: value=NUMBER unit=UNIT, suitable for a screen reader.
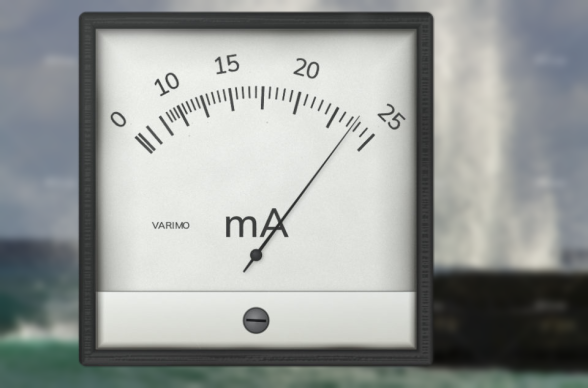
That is value=23.75 unit=mA
